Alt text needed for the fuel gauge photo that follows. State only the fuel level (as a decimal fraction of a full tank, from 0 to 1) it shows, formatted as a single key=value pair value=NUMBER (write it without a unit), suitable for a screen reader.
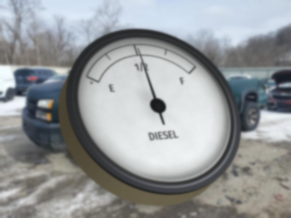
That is value=0.5
